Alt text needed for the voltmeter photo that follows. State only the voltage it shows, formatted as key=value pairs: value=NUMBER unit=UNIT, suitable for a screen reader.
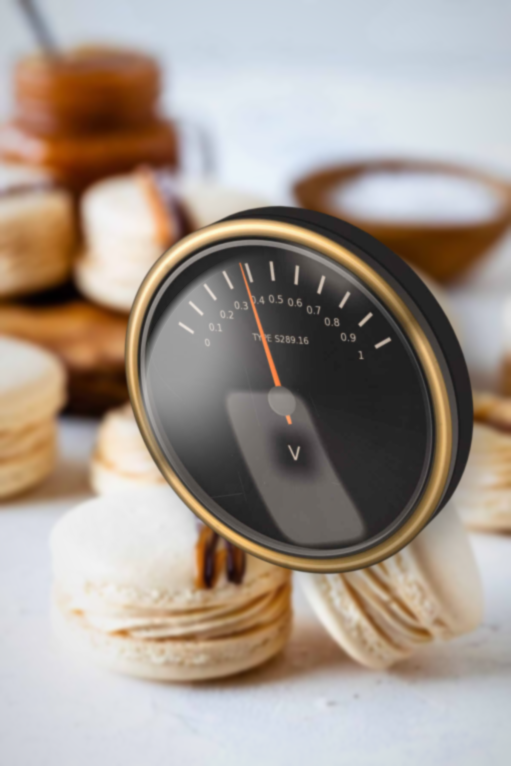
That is value=0.4 unit=V
